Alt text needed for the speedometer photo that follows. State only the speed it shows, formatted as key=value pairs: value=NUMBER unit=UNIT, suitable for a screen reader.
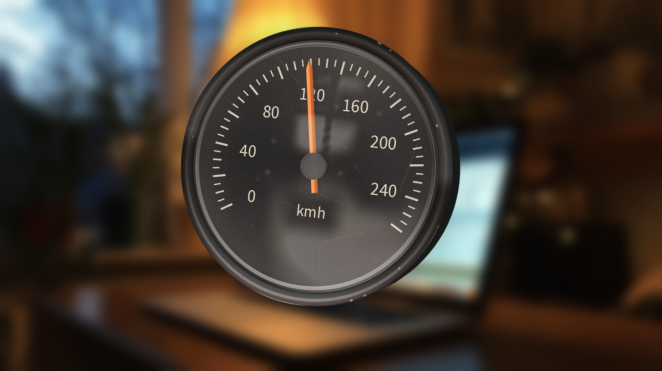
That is value=120 unit=km/h
